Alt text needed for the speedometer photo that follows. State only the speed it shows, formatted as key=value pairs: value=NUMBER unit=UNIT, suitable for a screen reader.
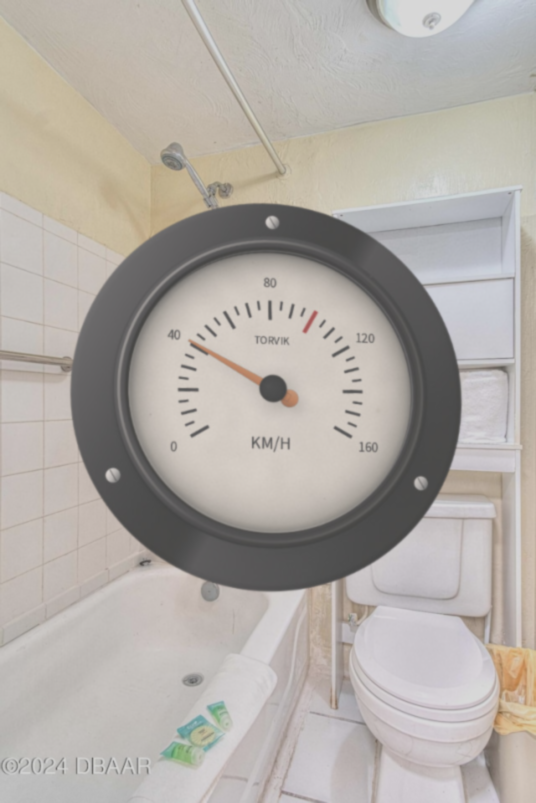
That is value=40 unit=km/h
